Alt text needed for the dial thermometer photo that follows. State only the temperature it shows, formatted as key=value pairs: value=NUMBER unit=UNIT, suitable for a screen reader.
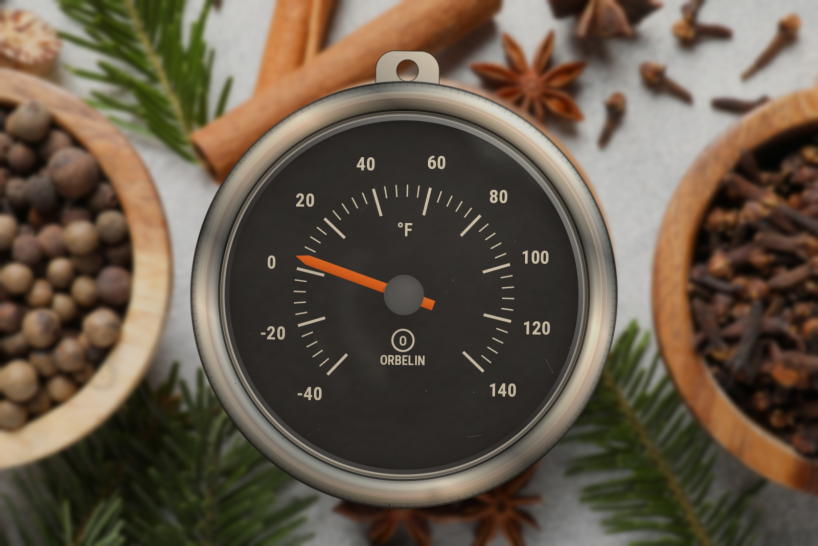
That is value=4 unit=°F
